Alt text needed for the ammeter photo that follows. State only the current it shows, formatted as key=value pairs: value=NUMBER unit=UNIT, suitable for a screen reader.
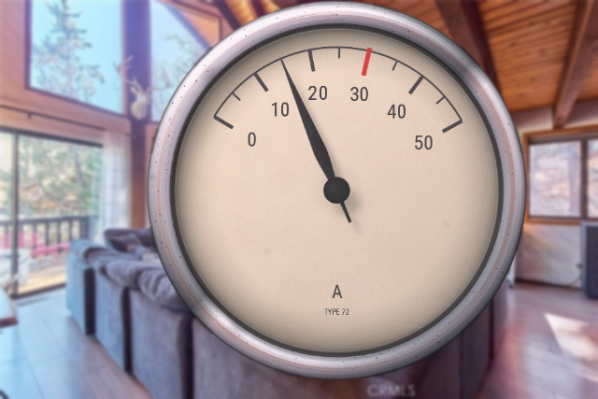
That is value=15 unit=A
